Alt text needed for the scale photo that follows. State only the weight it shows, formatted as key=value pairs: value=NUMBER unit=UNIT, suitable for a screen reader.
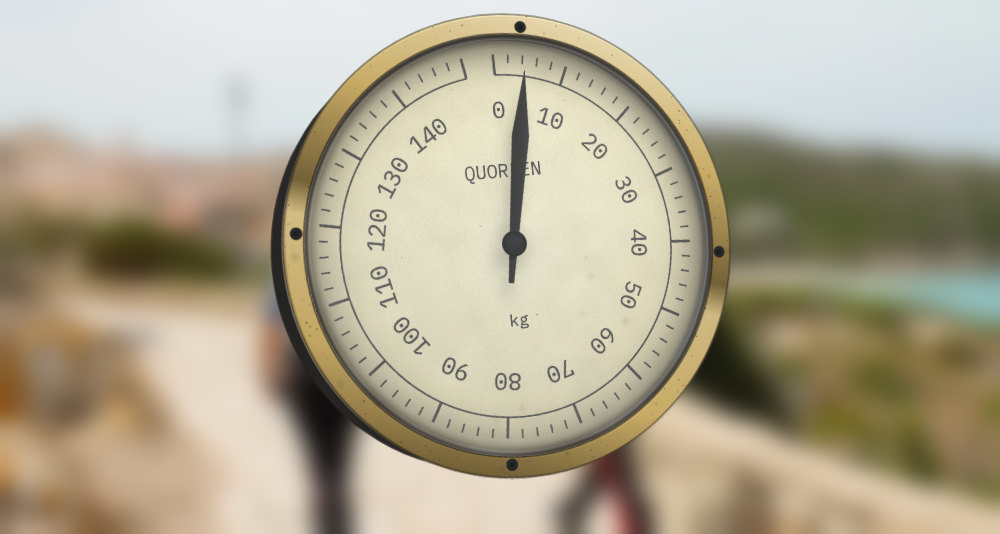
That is value=4 unit=kg
